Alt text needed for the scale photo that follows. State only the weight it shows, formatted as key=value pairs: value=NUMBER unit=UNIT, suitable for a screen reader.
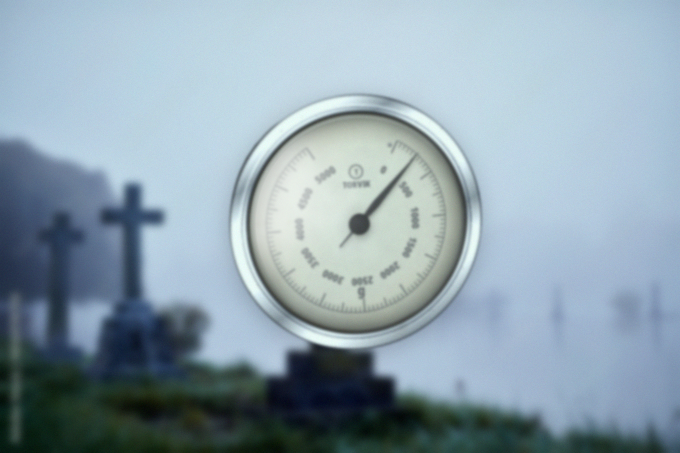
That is value=250 unit=g
